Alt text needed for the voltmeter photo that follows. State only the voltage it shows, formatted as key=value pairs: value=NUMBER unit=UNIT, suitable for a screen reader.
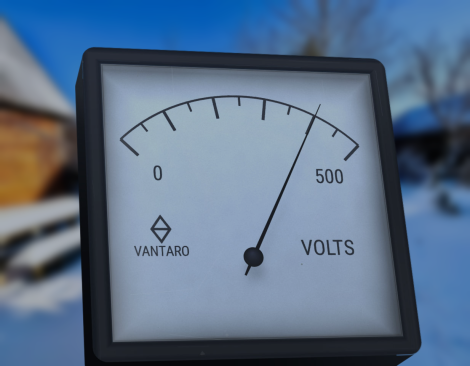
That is value=400 unit=V
